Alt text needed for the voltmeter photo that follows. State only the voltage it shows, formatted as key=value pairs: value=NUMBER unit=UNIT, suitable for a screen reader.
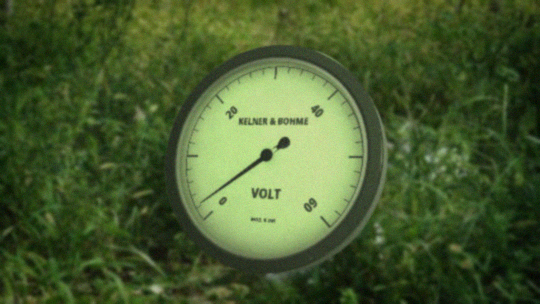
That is value=2 unit=V
